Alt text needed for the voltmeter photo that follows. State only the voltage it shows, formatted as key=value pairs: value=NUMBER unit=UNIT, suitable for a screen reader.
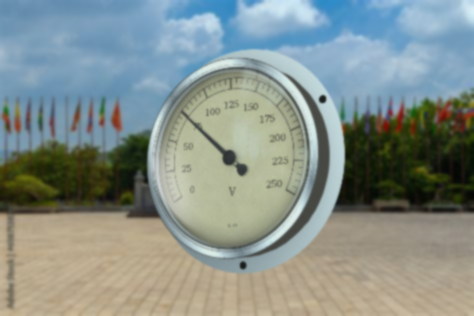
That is value=75 unit=V
